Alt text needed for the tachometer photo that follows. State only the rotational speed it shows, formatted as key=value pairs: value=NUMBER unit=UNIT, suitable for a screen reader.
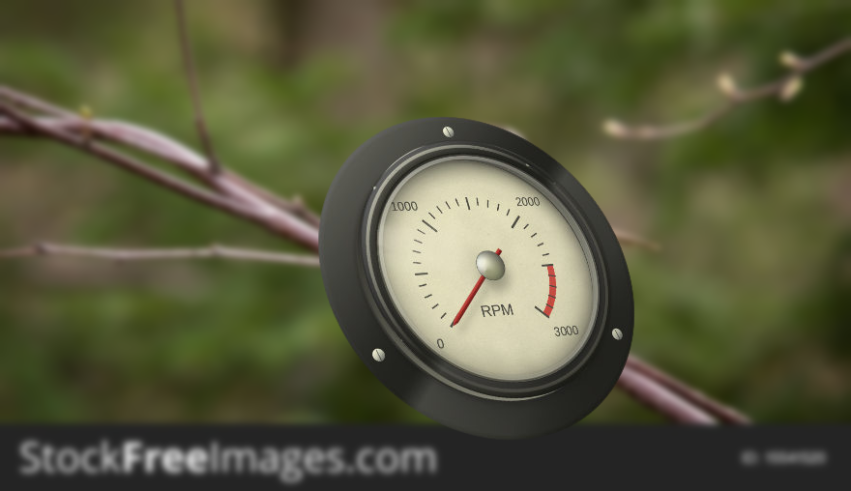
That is value=0 unit=rpm
